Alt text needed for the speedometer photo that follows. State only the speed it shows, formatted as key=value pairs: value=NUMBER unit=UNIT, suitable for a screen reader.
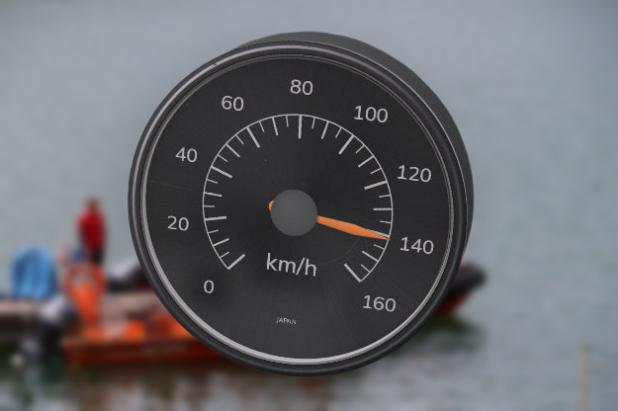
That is value=140 unit=km/h
